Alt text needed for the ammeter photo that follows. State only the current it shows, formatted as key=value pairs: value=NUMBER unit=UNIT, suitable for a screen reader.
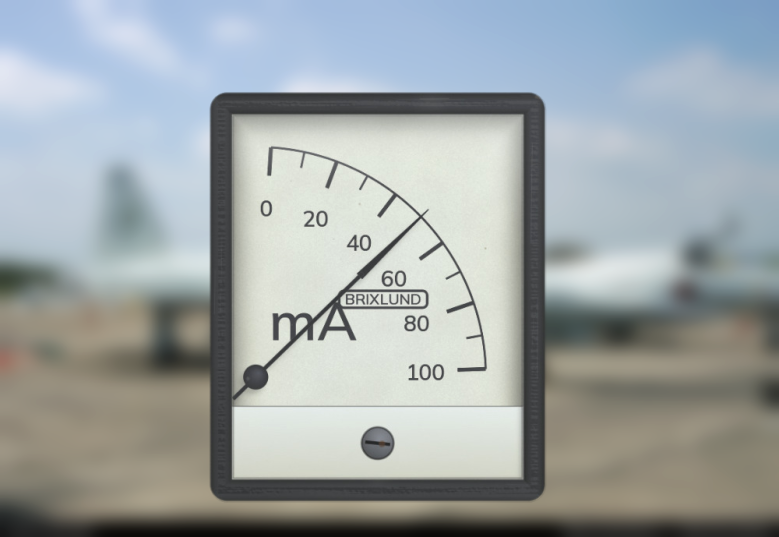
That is value=50 unit=mA
